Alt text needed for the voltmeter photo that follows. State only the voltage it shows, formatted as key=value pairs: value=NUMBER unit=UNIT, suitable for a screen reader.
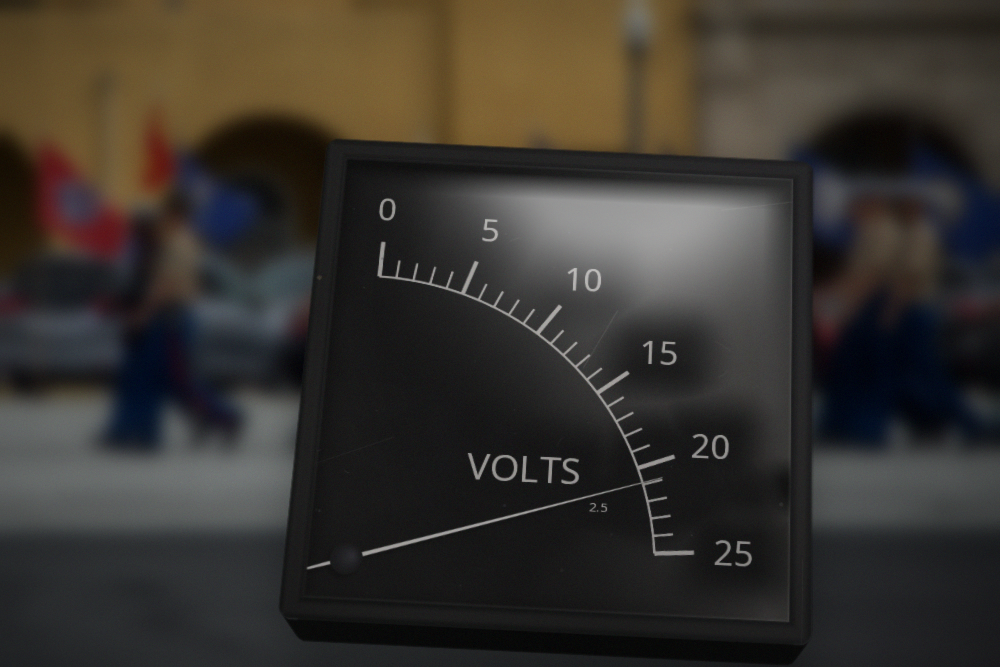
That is value=21 unit=V
